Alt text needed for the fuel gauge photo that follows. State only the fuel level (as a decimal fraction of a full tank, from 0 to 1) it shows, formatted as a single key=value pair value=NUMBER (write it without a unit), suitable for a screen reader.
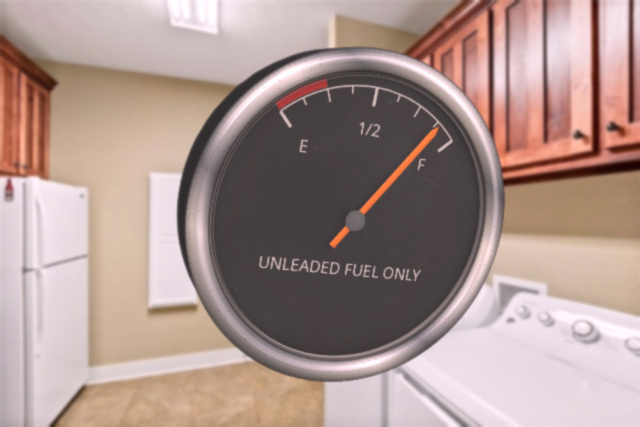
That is value=0.875
